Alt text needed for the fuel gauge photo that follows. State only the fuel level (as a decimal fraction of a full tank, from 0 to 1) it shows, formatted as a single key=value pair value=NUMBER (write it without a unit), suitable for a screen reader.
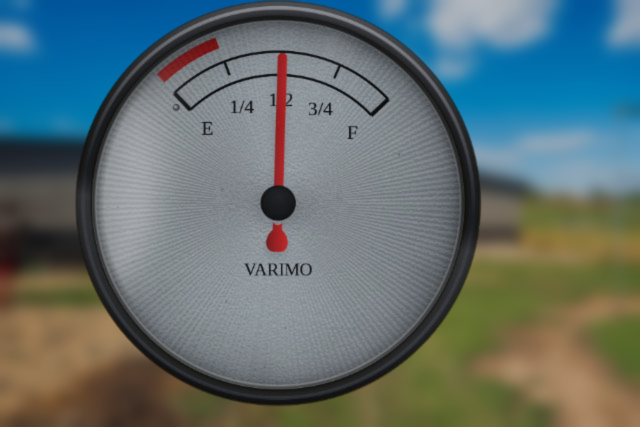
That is value=0.5
